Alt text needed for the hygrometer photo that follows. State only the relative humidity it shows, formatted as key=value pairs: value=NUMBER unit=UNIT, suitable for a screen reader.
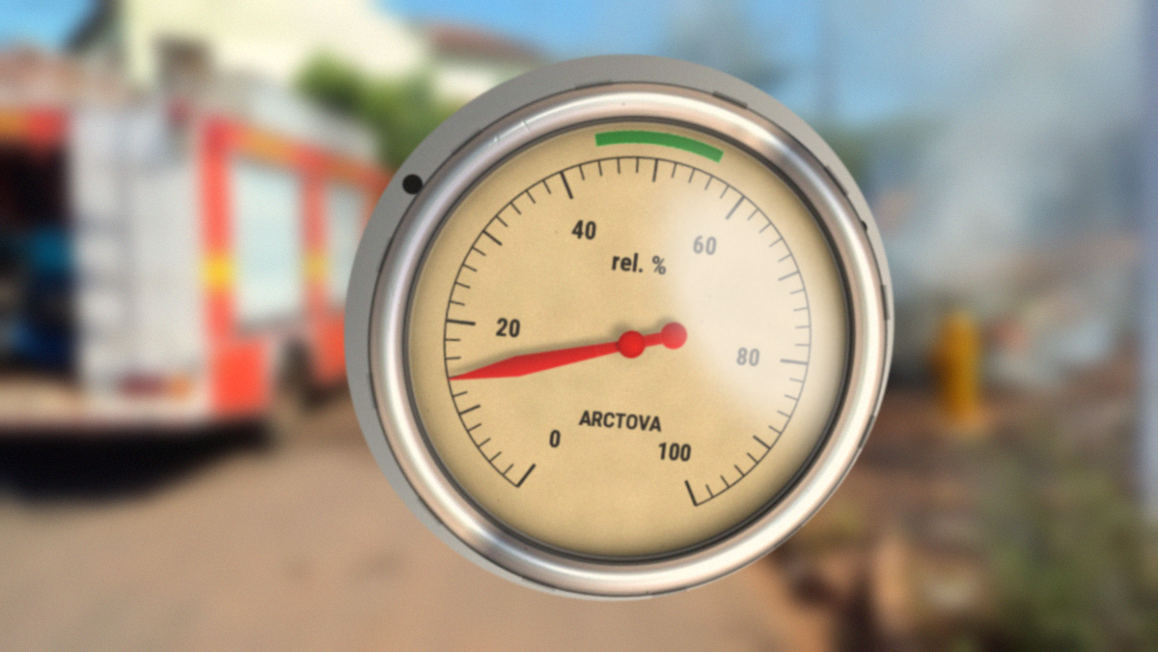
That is value=14 unit=%
